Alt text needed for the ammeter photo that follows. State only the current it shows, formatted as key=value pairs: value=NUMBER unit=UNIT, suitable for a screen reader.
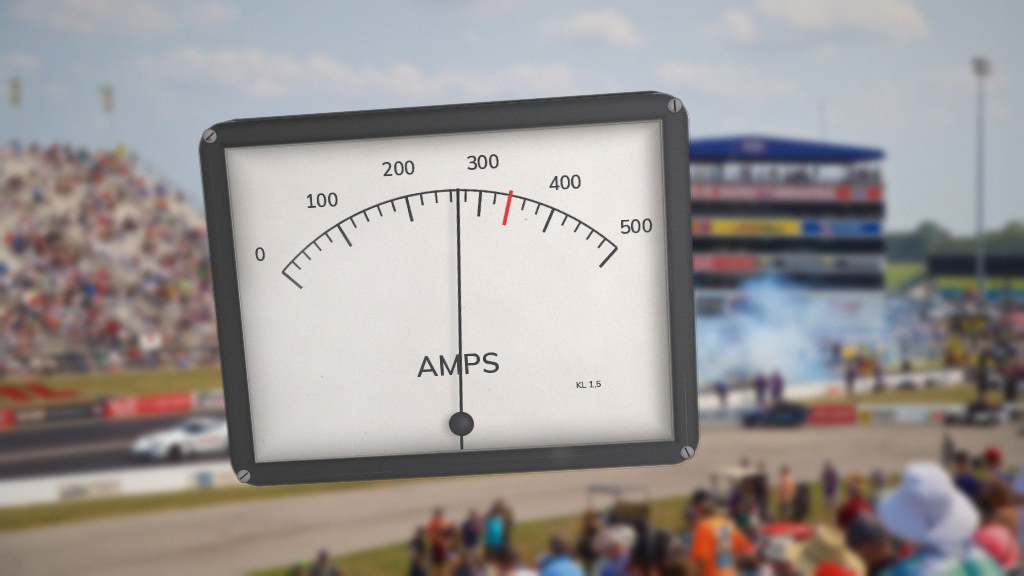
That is value=270 unit=A
